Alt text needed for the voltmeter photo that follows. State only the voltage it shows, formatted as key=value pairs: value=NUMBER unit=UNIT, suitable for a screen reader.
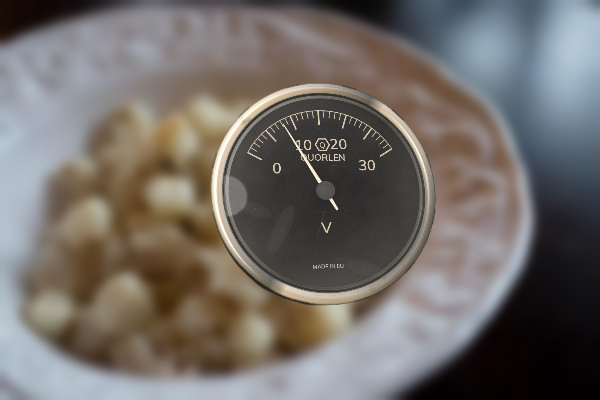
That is value=8 unit=V
